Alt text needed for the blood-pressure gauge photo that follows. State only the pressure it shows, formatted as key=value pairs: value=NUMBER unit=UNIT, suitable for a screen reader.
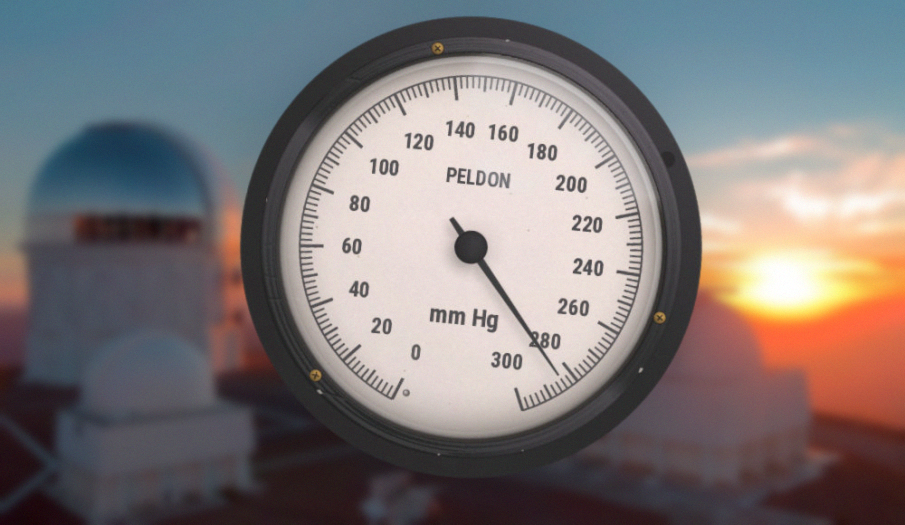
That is value=284 unit=mmHg
